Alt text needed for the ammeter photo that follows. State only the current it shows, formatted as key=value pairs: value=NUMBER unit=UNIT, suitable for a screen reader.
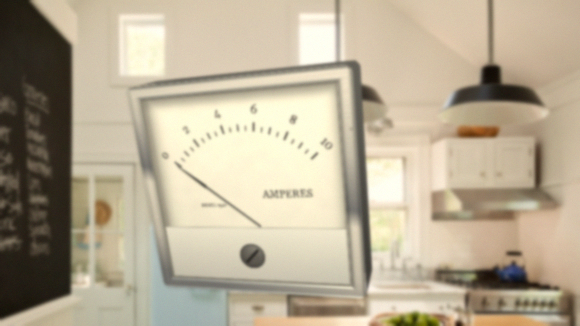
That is value=0 unit=A
